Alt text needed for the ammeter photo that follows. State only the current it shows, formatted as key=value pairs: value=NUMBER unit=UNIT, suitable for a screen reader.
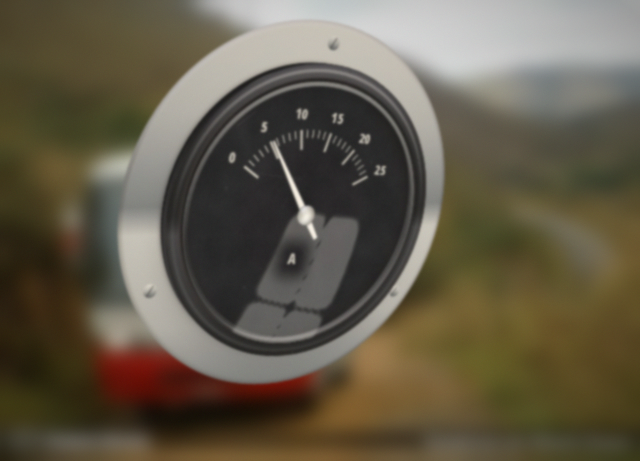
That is value=5 unit=A
